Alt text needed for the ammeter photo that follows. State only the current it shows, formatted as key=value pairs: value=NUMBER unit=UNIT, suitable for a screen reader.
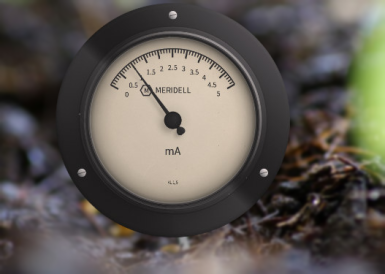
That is value=1 unit=mA
